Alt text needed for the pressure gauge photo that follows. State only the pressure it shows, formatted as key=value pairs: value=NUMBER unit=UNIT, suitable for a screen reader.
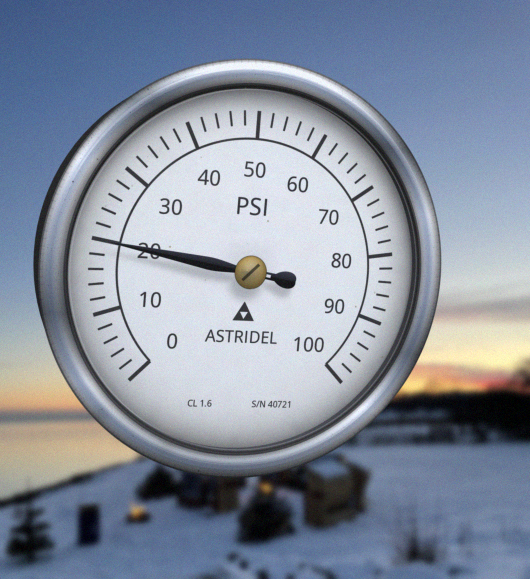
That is value=20 unit=psi
